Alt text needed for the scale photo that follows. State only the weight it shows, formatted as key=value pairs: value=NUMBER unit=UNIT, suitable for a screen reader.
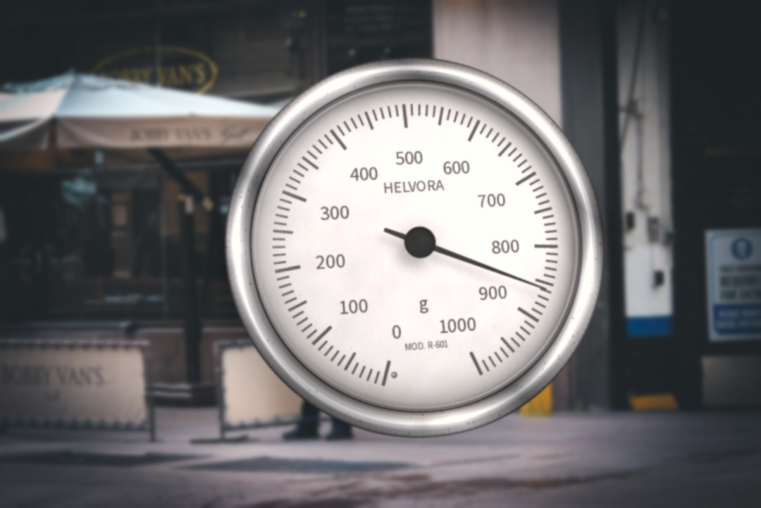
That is value=860 unit=g
